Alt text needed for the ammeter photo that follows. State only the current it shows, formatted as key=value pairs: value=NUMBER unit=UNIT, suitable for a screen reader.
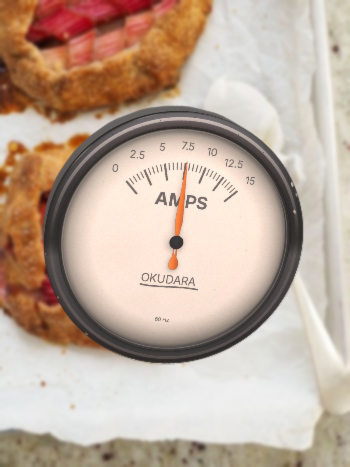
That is value=7.5 unit=A
